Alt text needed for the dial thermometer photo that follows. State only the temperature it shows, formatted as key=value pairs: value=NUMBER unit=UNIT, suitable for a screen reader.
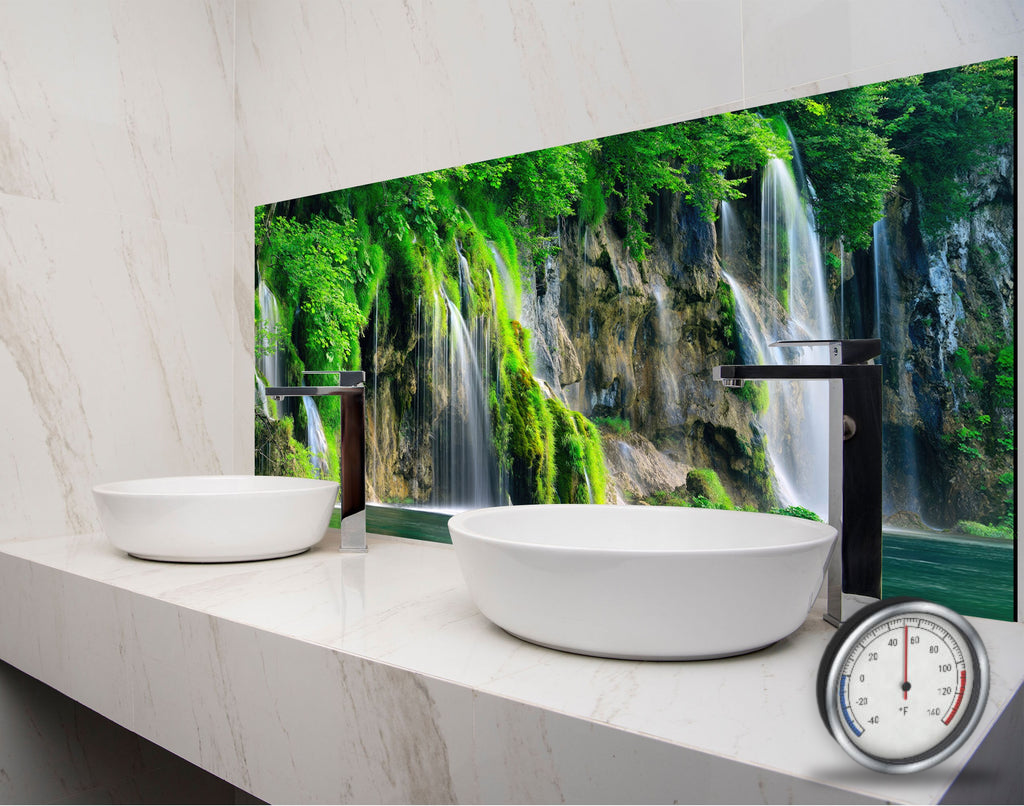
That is value=50 unit=°F
